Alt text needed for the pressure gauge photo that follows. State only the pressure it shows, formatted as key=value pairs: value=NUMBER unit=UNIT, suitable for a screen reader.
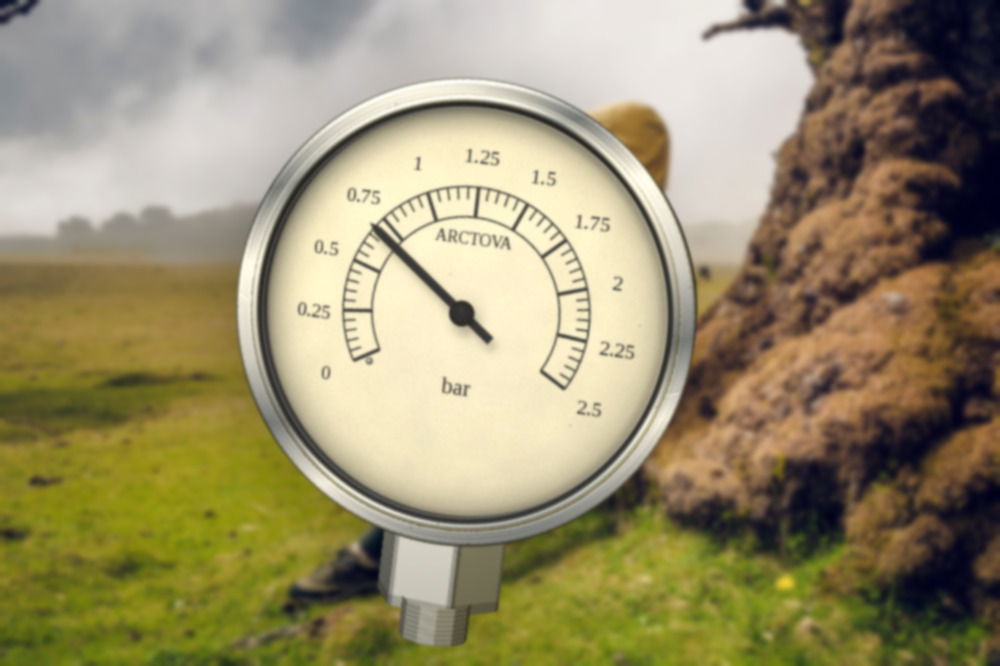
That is value=0.7 unit=bar
